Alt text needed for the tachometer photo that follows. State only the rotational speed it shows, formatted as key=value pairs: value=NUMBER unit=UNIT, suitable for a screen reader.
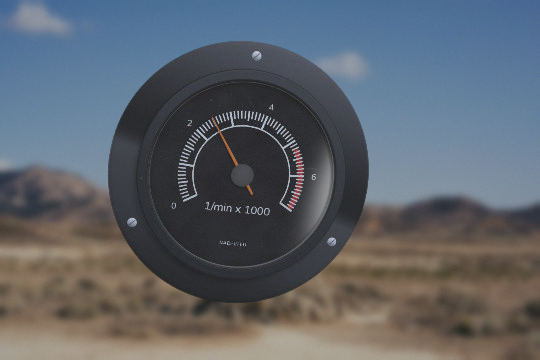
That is value=2500 unit=rpm
